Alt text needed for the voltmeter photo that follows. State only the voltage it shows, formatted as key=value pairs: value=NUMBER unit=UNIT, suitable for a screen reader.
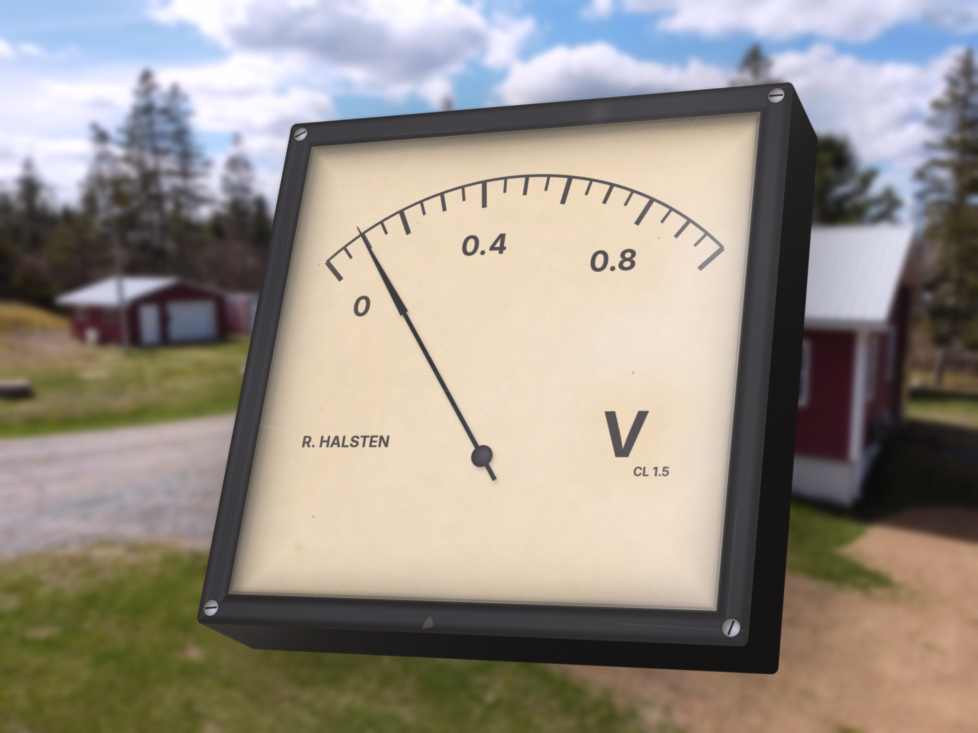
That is value=0.1 unit=V
